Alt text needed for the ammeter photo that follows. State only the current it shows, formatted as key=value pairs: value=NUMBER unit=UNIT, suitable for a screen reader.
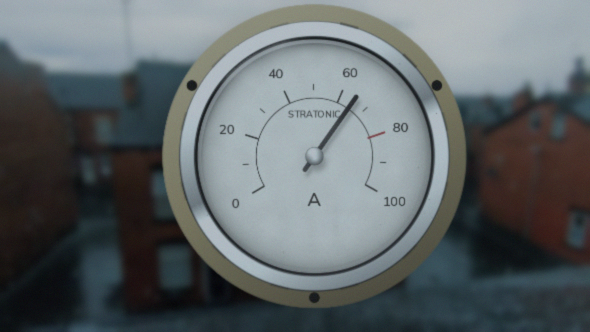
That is value=65 unit=A
